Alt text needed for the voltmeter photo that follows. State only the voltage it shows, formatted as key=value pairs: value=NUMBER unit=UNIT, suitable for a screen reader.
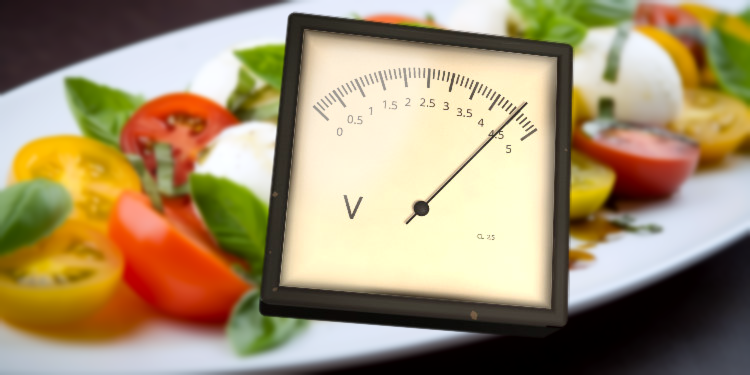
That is value=4.5 unit=V
